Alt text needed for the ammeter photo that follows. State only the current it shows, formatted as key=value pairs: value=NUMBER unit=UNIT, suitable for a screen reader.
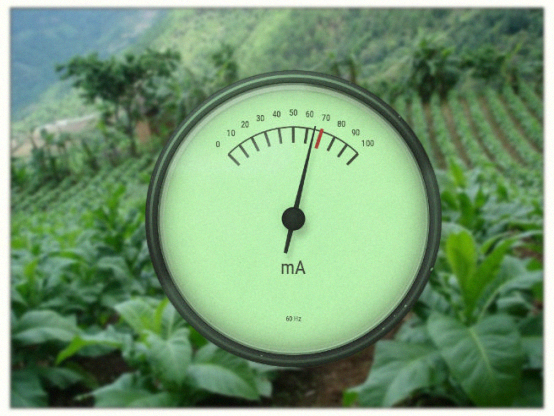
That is value=65 unit=mA
